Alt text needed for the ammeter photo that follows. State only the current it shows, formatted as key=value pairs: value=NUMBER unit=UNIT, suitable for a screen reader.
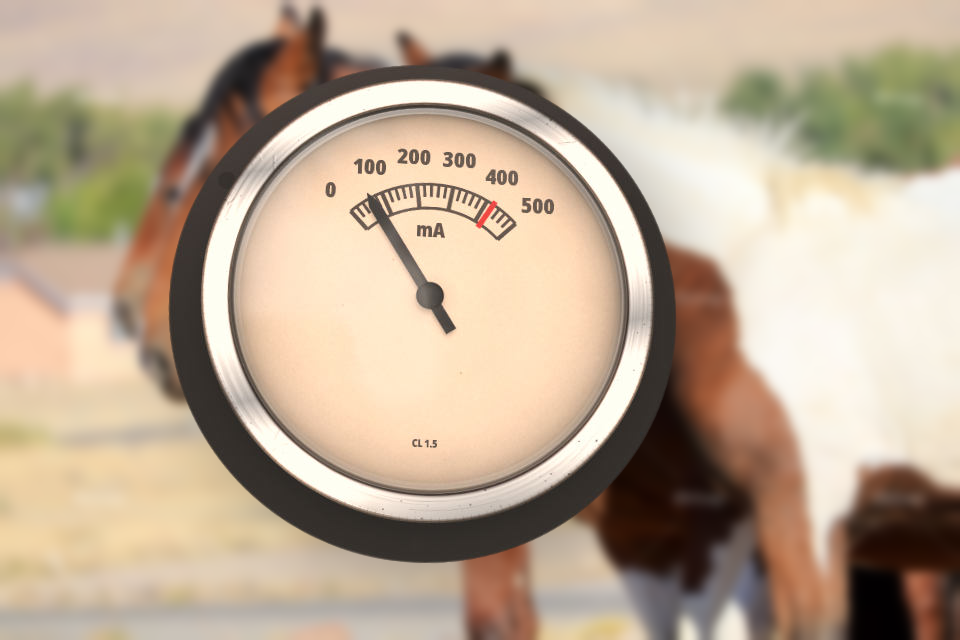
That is value=60 unit=mA
